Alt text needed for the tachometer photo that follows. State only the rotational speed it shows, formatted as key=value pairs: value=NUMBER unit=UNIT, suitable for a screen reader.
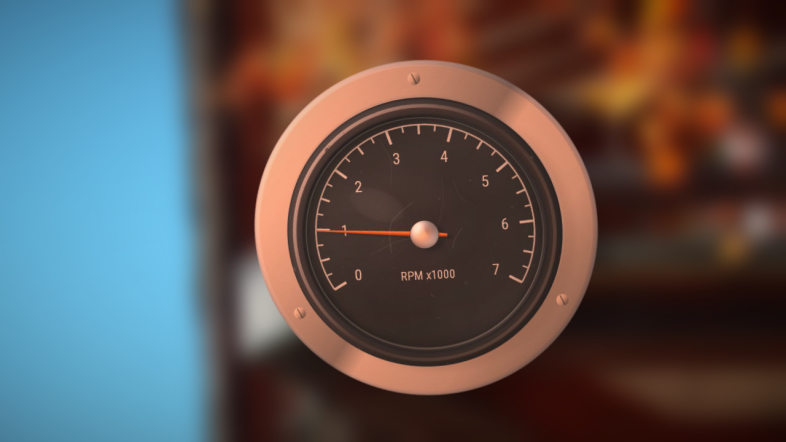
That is value=1000 unit=rpm
